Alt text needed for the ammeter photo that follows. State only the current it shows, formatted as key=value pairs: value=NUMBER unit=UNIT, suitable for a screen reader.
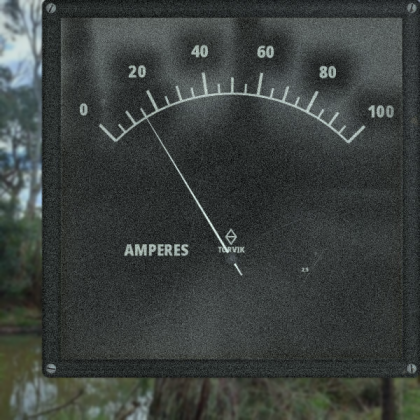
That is value=15 unit=A
